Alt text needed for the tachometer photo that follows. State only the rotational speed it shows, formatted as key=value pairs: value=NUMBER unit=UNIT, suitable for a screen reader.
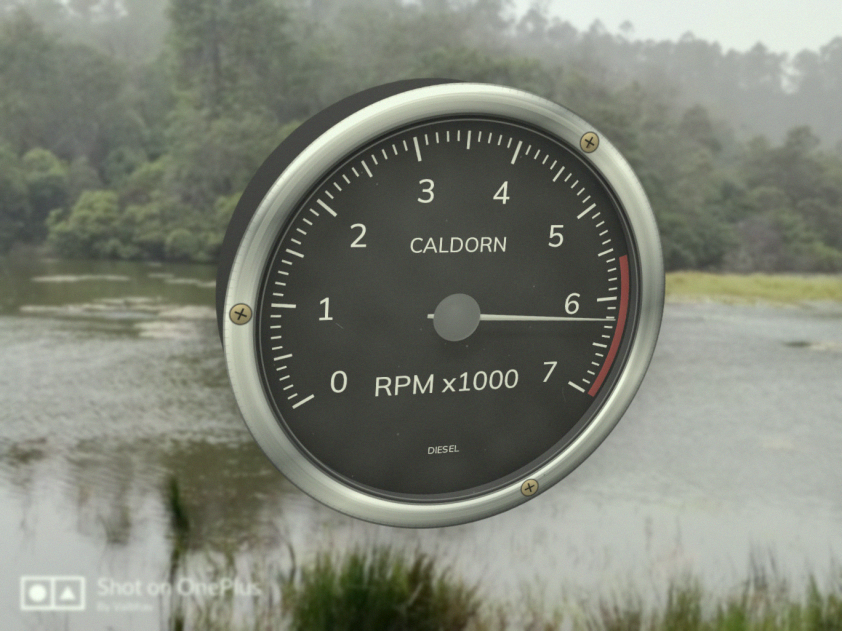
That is value=6200 unit=rpm
